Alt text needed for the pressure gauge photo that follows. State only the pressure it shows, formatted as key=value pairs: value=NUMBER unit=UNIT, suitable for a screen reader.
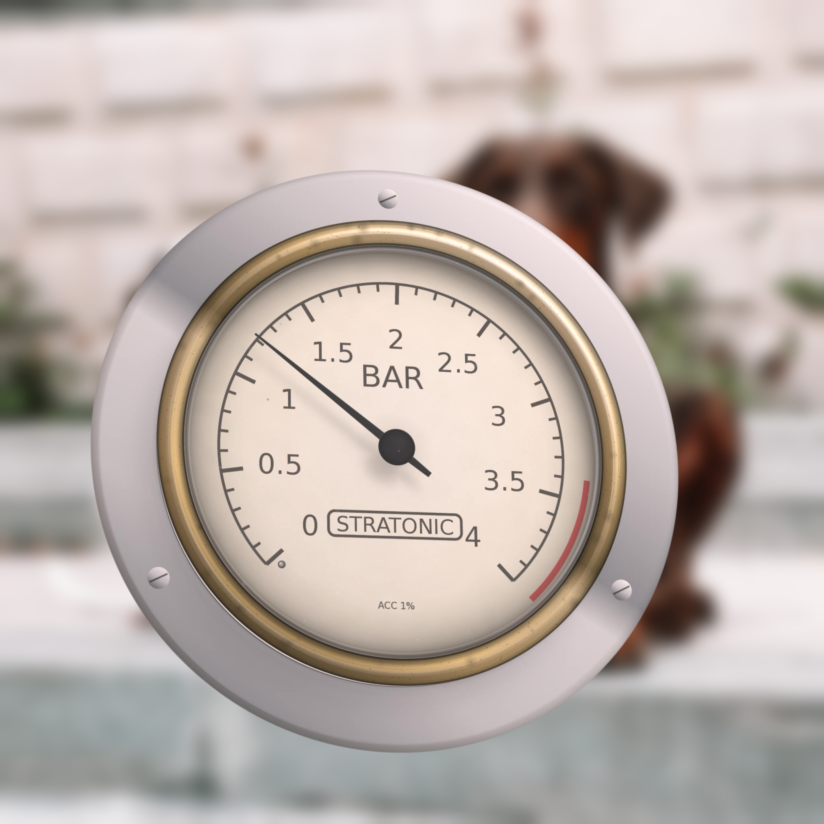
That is value=1.2 unit=bar
